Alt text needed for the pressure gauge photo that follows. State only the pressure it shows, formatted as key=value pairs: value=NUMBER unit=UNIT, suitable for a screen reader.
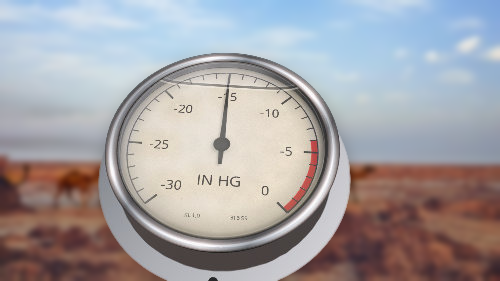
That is value=-15 unit=inHg
